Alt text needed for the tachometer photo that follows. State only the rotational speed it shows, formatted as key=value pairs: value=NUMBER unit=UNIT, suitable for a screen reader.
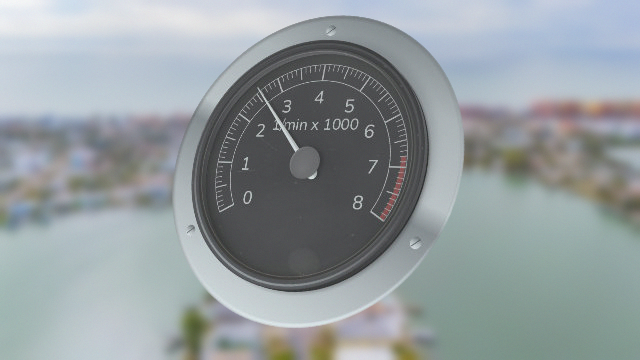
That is value=2600 unit=rpm
